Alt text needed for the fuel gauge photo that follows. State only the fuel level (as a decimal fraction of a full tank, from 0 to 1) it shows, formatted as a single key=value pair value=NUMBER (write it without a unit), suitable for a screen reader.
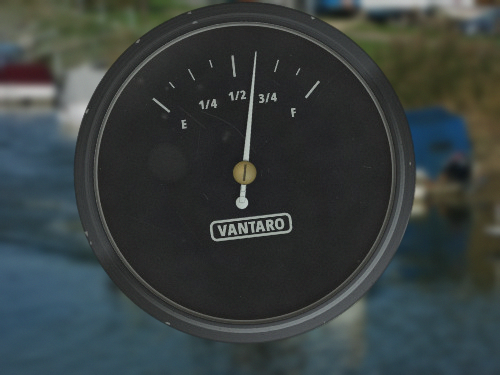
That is value=0.625
